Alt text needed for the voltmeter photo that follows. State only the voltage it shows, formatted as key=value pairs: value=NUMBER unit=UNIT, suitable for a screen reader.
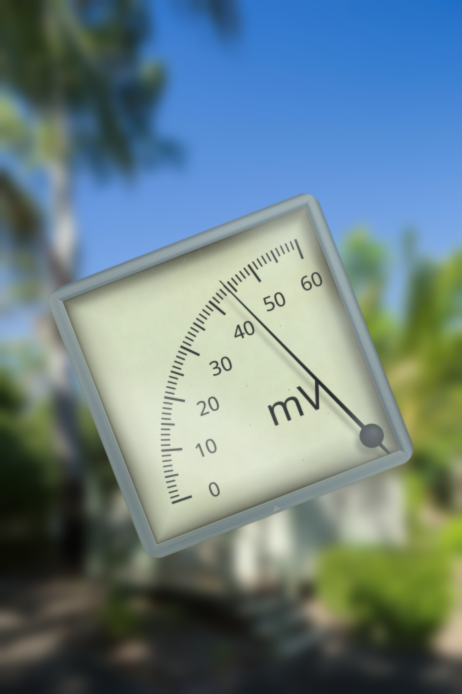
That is value=44 unit=mV
